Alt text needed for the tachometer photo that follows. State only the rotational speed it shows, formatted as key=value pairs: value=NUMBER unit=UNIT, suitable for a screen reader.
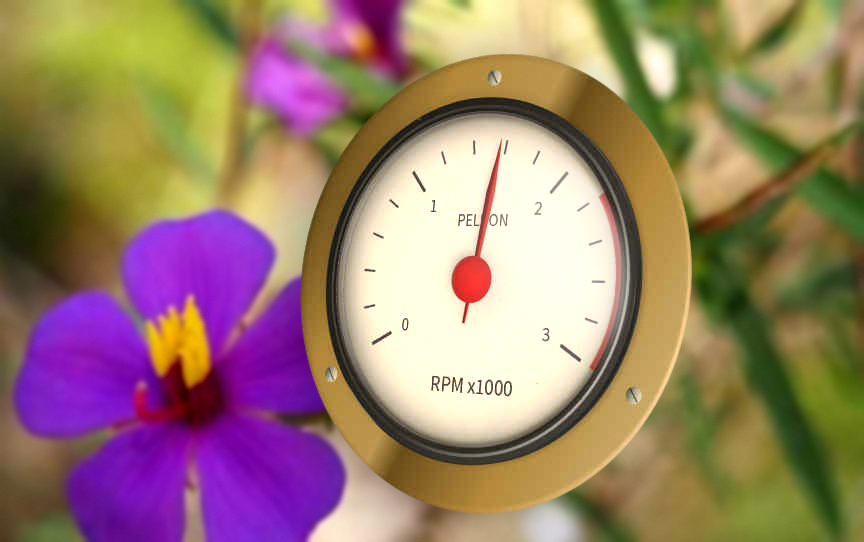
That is value=1600 unit=rpm
